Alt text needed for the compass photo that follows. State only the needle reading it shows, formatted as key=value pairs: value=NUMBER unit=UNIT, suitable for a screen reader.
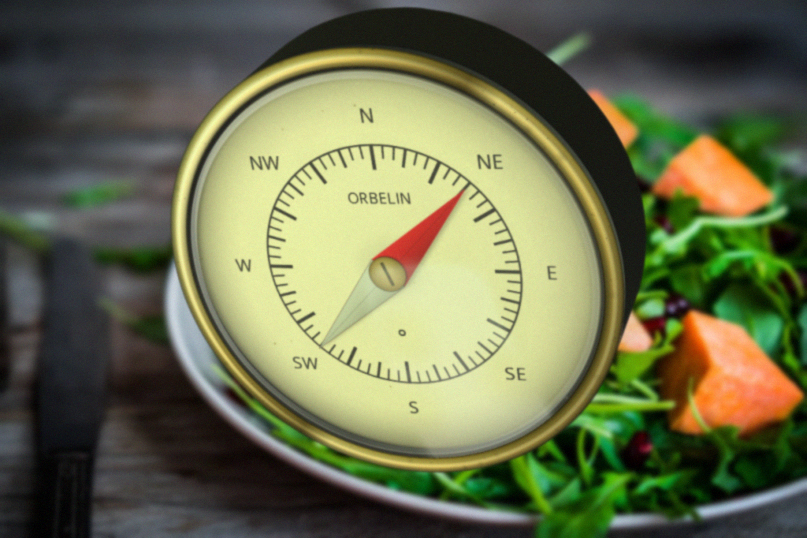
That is value=45 unit=°
